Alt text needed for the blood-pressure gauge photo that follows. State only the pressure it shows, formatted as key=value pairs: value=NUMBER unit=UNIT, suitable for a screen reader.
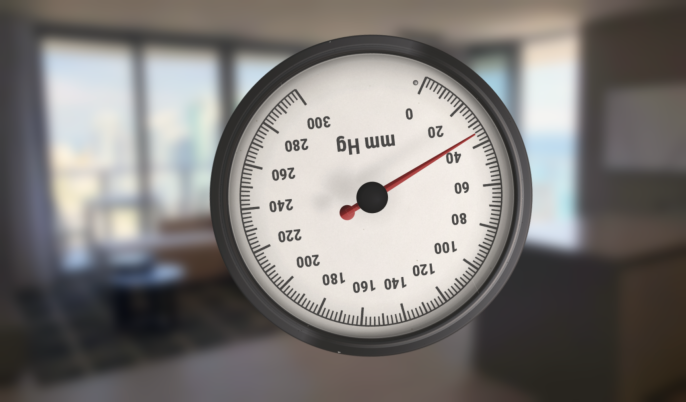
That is value=34 unit=mmHg
